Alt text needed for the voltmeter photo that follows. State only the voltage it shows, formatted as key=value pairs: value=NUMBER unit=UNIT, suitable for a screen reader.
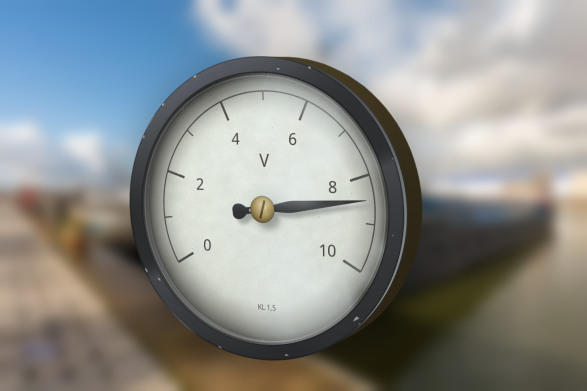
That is value=8.5 unit=V
